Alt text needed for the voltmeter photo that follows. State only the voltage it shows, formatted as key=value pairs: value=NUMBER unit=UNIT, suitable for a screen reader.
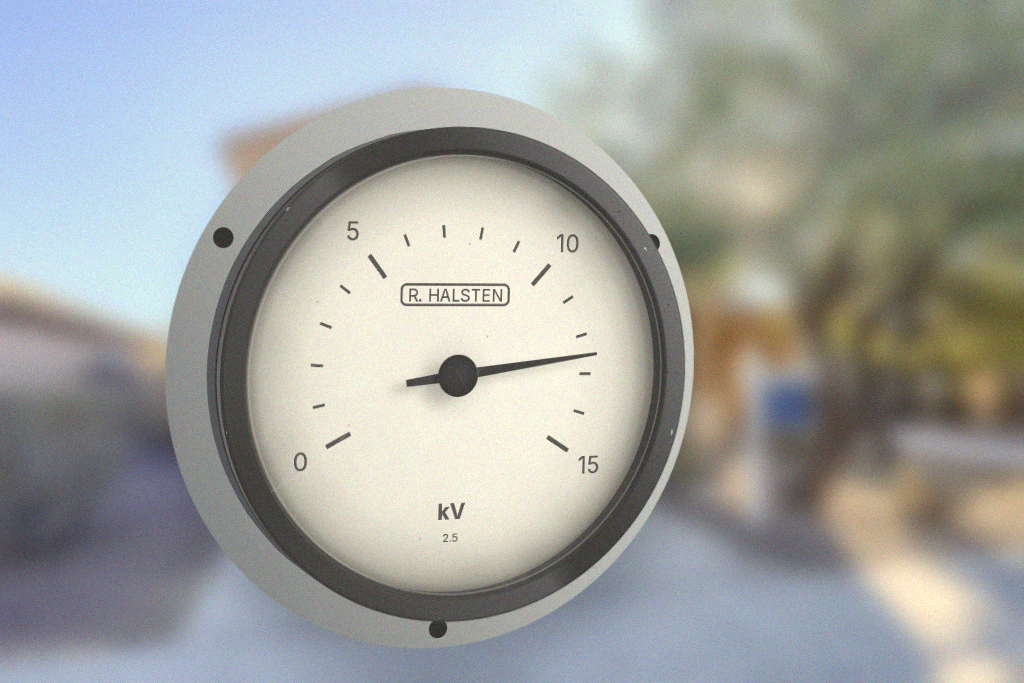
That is value=12.5 unit=kV
